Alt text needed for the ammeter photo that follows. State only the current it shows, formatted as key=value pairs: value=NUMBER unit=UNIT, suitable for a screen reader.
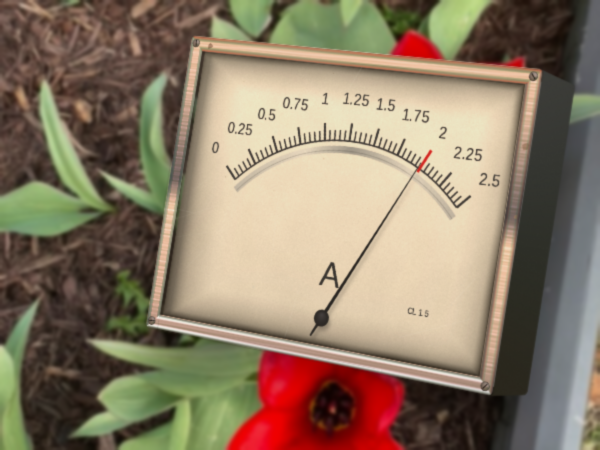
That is value=2 unit=A
